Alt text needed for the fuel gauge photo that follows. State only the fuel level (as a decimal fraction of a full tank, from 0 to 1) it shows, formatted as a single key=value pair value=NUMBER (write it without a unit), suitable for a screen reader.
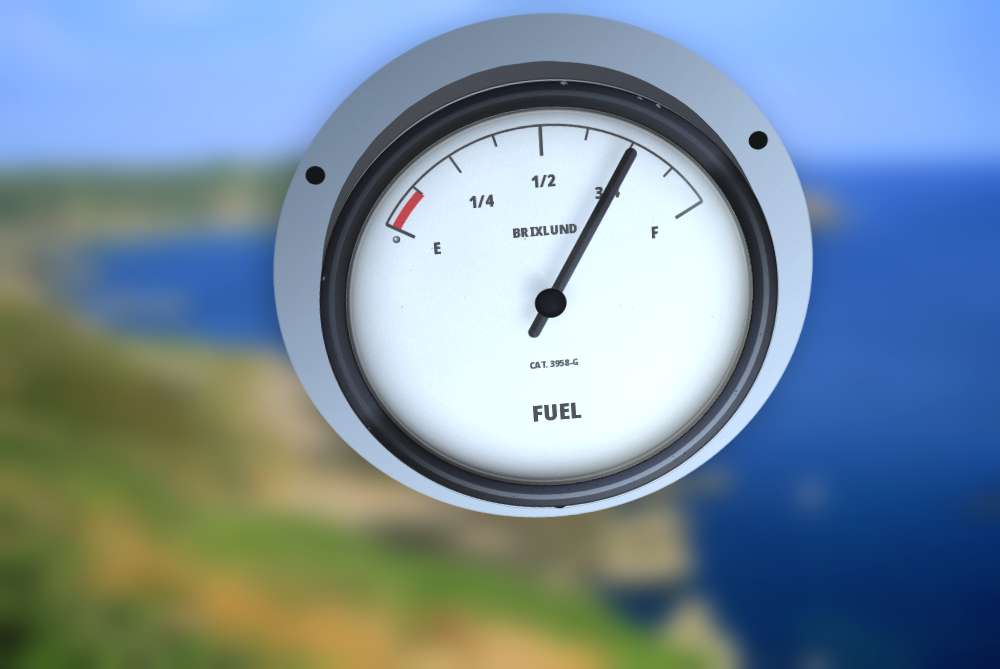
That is value=0.75
